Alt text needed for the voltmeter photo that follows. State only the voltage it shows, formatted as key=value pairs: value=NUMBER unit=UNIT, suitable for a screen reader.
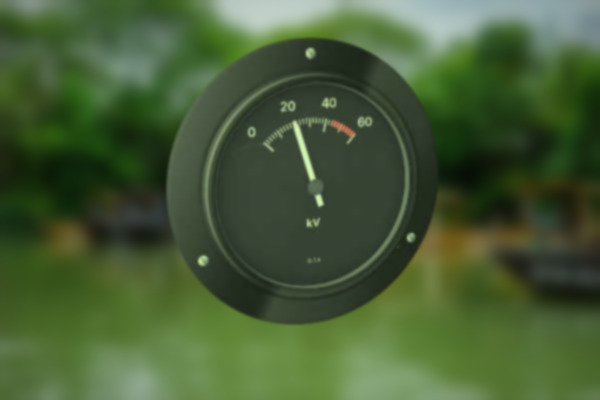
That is value=20 unit=kV
